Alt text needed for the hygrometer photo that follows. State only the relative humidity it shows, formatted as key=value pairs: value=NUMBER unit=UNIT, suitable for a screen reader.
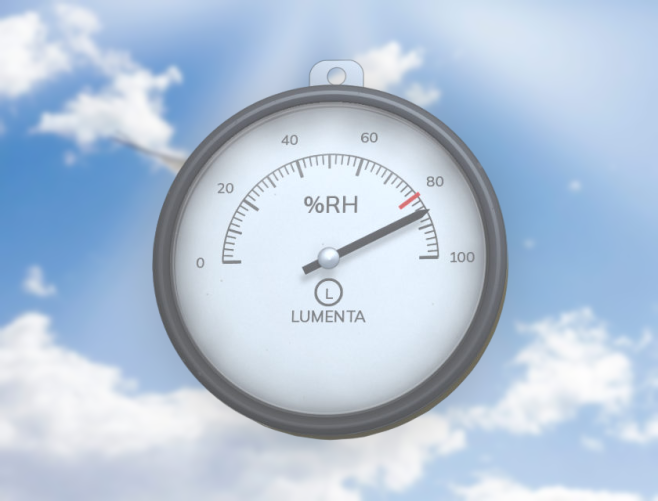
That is value=86 unit=%
